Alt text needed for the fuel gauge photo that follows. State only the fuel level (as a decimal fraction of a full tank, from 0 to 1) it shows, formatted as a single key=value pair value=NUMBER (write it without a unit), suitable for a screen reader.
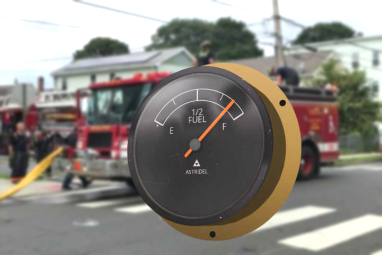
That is value=0.875
